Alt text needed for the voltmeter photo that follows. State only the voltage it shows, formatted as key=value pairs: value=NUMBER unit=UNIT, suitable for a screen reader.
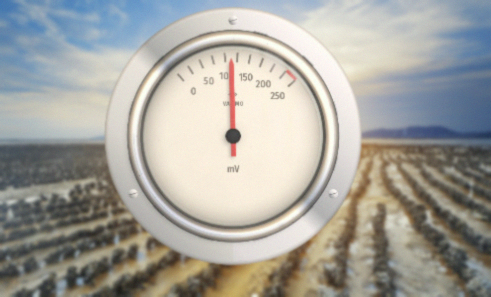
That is value=112.5 unit=mV
